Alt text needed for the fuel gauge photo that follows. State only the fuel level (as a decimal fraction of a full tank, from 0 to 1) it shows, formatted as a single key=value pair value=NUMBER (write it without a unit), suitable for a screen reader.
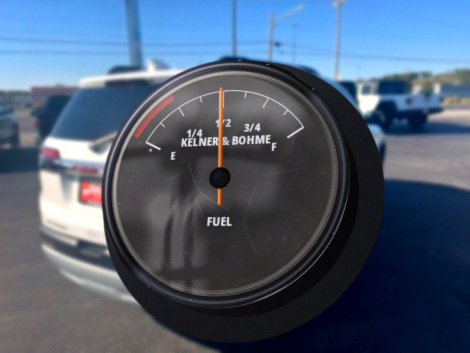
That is value=0.5
